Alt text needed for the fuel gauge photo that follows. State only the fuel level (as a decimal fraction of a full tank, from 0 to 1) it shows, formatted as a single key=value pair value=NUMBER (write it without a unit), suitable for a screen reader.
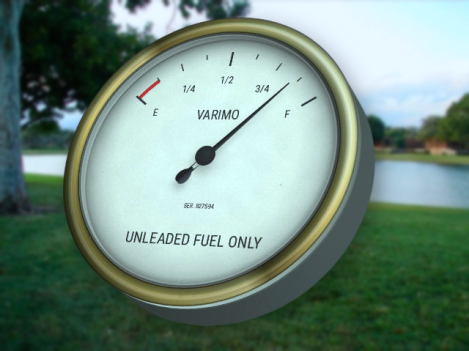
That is value=0.875
